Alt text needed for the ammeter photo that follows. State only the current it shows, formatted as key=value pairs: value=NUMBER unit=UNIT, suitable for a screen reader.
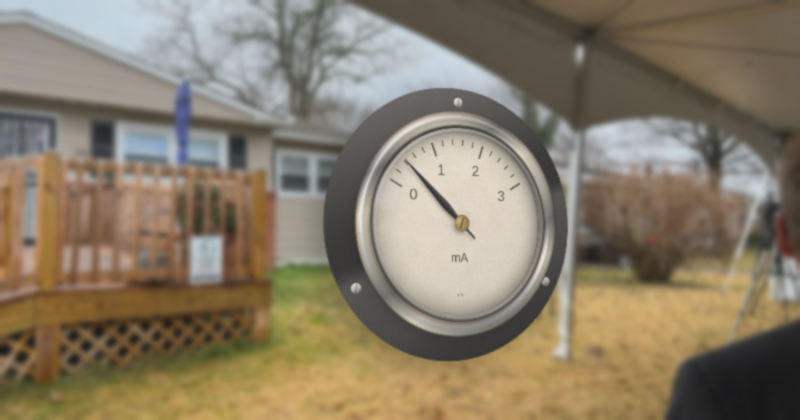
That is value=0.4 unit=mA
